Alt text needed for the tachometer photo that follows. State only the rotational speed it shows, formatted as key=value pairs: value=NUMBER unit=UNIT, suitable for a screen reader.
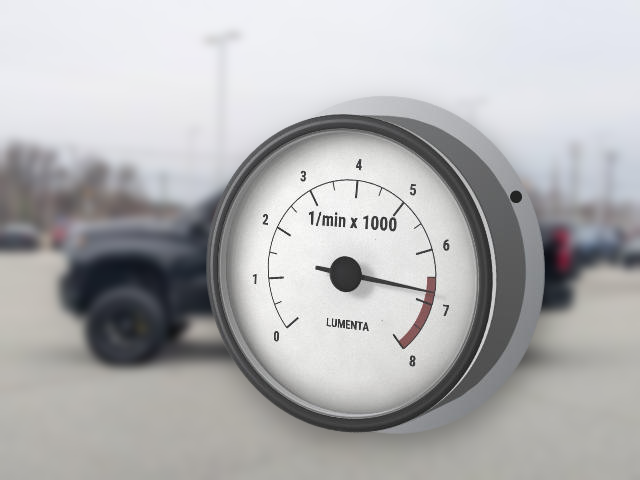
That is value=6750 unit=rpm
